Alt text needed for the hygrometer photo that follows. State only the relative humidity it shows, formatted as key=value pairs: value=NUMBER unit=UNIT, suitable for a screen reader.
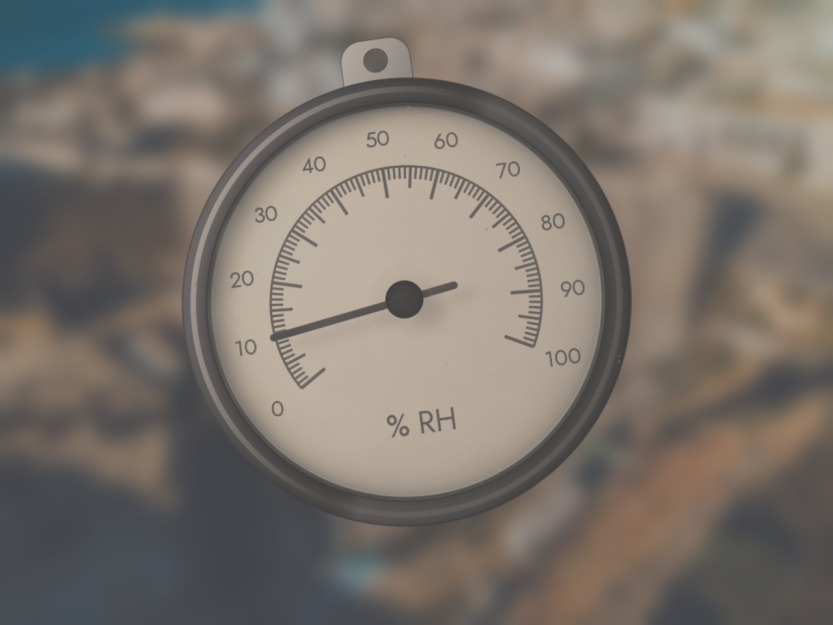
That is value=10 unit=%
